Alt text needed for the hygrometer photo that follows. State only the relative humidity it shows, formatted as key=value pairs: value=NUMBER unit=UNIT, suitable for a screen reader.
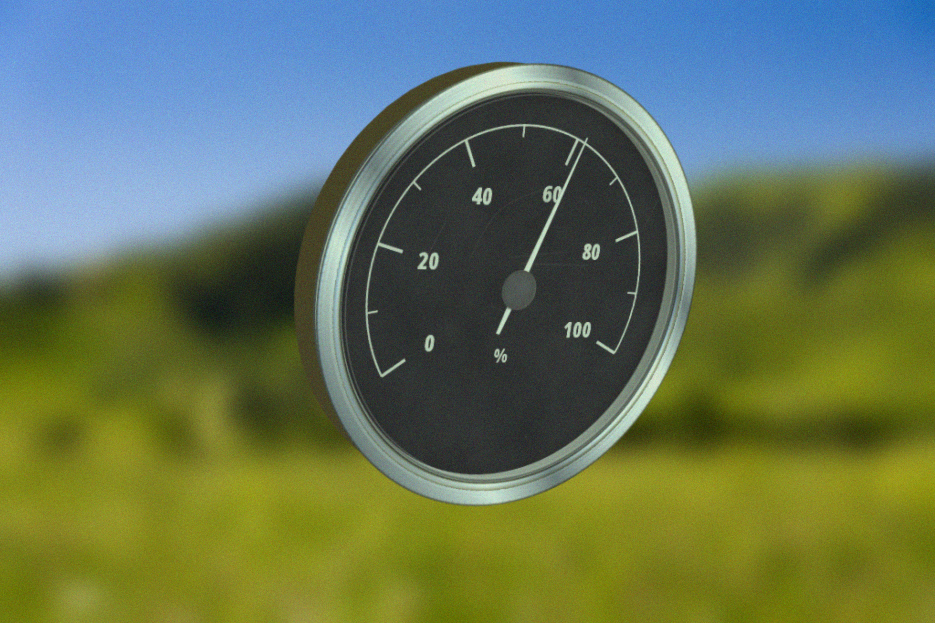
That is value=60 unit=%
